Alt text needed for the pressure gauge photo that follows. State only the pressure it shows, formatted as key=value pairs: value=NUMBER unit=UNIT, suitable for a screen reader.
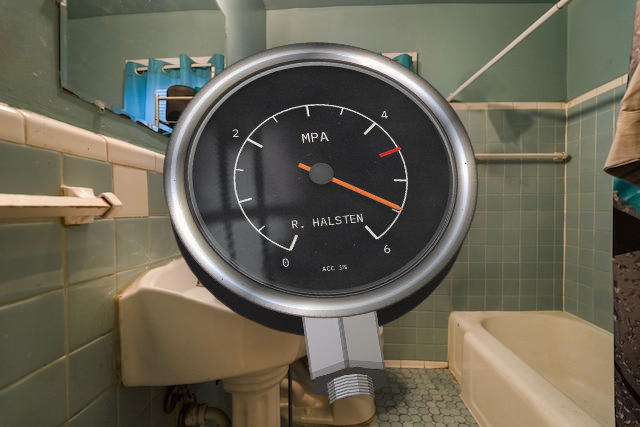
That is value=5.5 unit=MPa
